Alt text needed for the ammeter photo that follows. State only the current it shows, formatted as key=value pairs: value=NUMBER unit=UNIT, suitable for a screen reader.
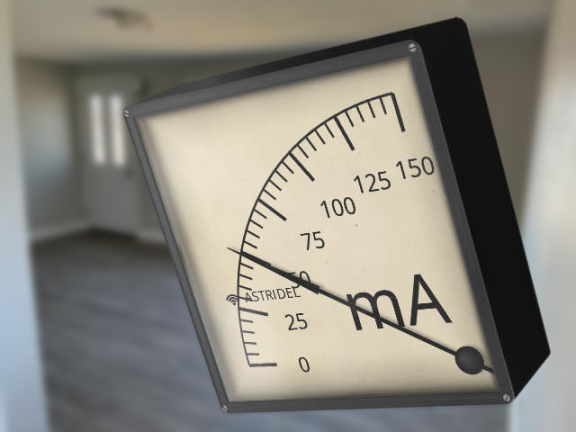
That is value=50 unit=mA
